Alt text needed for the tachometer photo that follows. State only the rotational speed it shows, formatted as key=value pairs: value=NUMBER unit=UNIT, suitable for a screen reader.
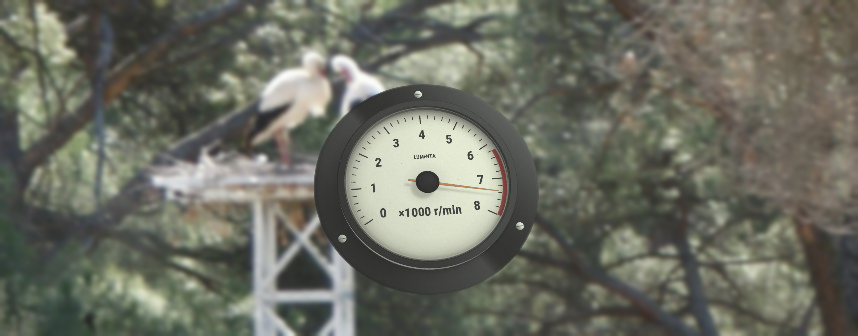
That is value=7400 unit=rpm
